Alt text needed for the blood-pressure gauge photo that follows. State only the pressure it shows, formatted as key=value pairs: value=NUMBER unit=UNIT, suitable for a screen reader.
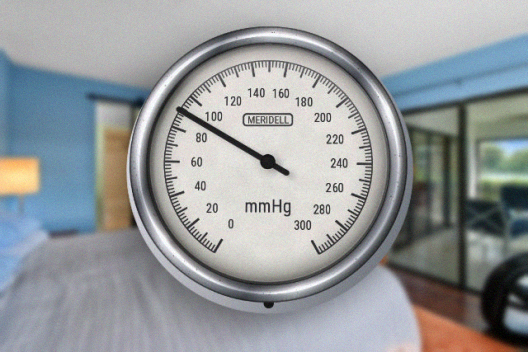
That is value=90 unit=mmHg
